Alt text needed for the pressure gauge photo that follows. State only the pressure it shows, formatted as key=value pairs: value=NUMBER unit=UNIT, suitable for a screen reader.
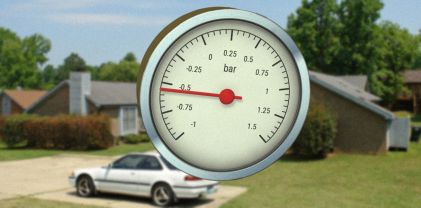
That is value=-0.55 unit=bar
